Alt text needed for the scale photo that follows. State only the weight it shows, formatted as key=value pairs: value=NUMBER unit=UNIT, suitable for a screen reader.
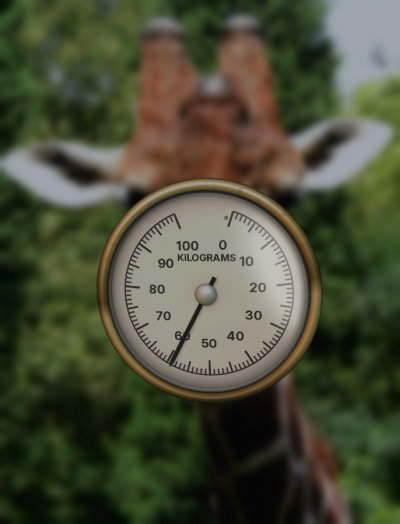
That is value=59 unit=kg
